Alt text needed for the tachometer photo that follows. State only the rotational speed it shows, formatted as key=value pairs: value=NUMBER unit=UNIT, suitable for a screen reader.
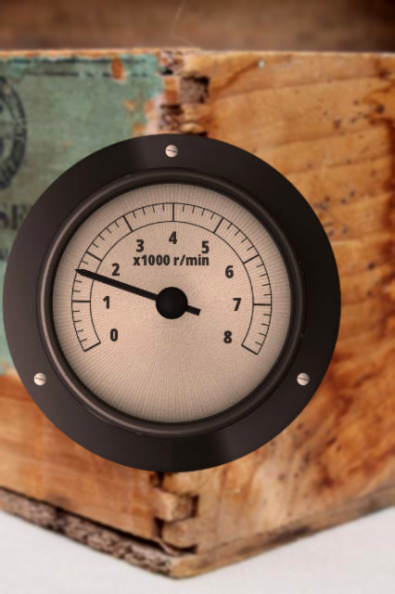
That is value=1600 unit=rpm
